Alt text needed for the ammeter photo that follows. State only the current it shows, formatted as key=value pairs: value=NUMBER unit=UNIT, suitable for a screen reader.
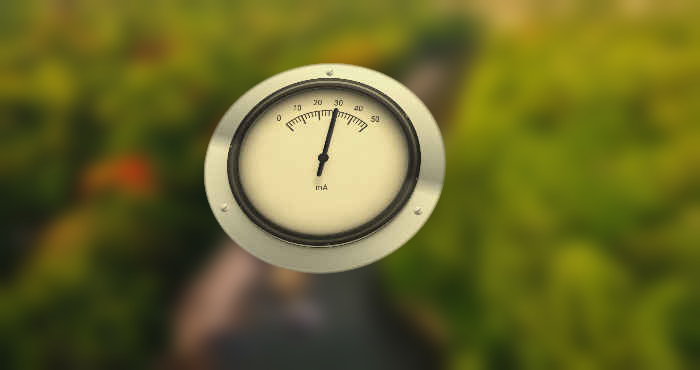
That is value=30 unit=mA
